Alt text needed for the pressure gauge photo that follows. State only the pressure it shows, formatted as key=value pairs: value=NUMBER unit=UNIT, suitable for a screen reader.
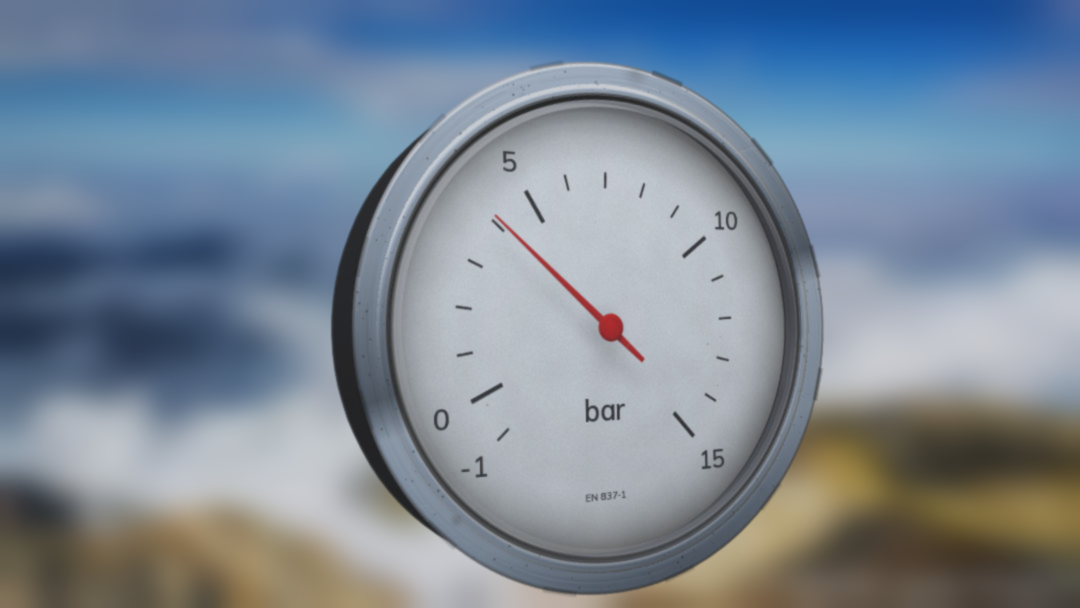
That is value=4 unit=bar
